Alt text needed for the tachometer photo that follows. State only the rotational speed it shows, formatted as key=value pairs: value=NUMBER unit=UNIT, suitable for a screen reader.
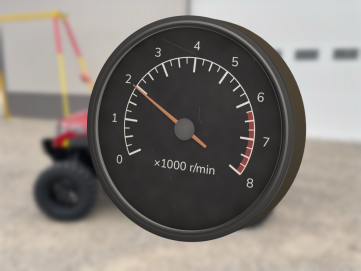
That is value=2000 unit=rpm
